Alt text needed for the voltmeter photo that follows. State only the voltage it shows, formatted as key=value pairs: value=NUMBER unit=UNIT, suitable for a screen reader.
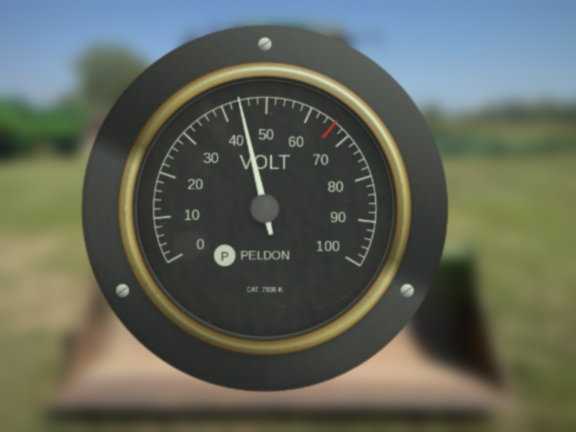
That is value=44 unit=V
